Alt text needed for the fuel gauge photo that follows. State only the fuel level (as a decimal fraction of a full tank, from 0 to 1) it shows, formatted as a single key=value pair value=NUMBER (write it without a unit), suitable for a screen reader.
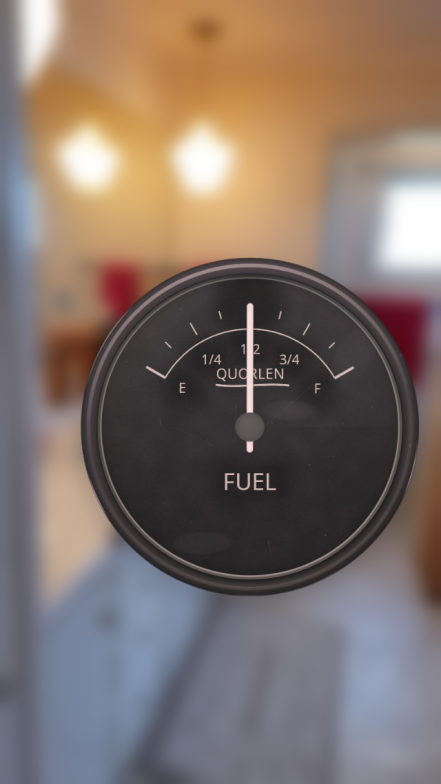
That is value=0.5
